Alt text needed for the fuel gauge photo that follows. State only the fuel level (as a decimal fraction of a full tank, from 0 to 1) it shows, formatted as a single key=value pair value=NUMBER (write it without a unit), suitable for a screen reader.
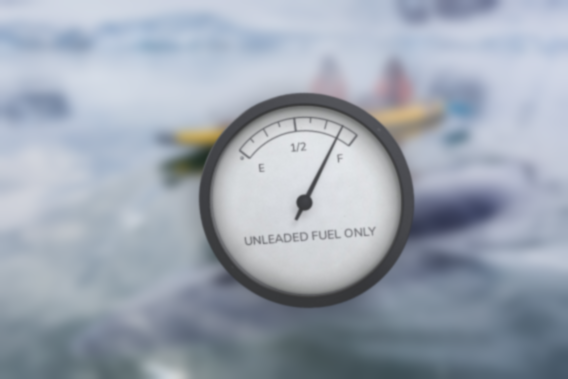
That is value=0.875
